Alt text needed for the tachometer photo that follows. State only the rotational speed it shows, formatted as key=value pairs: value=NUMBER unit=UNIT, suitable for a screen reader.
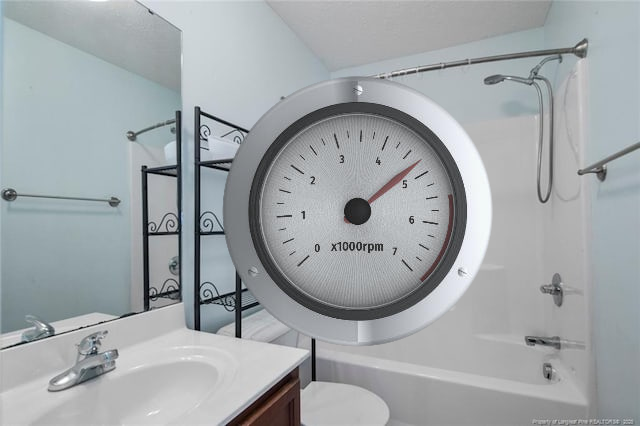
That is value=4750 unit=rpm
